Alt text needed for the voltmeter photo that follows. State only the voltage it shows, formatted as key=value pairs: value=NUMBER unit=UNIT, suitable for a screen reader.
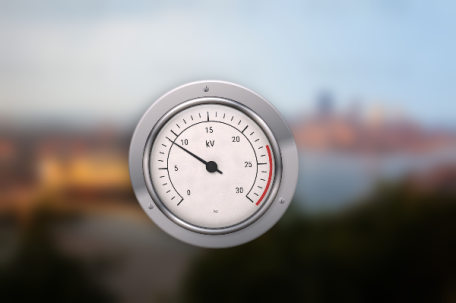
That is value=9 unit=kV
